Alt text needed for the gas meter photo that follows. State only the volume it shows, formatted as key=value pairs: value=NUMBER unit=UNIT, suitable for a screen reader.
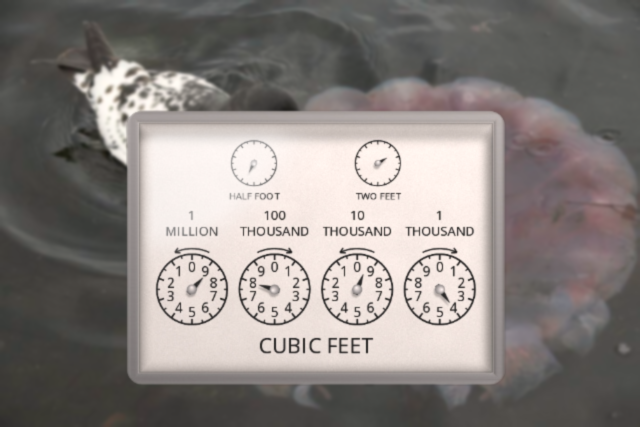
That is value=879400 unit=ft³
